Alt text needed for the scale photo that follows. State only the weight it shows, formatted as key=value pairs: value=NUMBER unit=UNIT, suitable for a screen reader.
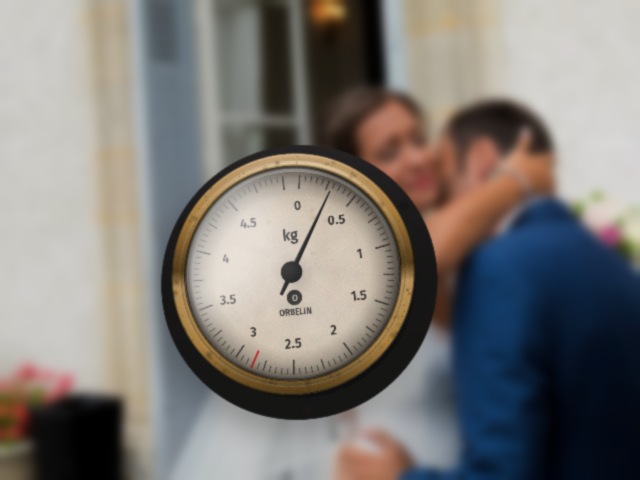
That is value=0.3 unit=kg
